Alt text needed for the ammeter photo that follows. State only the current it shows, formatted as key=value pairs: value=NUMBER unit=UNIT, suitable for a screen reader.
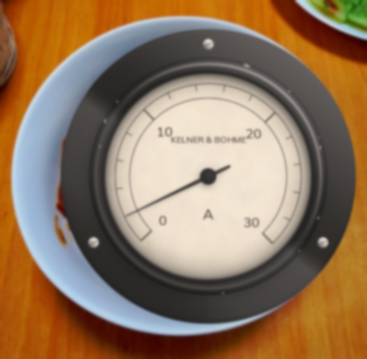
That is value=2 unit=A
